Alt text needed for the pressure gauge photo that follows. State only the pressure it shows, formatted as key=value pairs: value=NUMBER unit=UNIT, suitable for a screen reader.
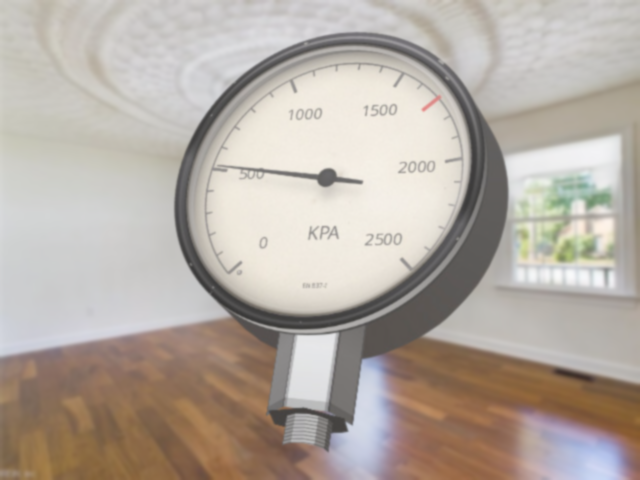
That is value=500 unit=kPa
